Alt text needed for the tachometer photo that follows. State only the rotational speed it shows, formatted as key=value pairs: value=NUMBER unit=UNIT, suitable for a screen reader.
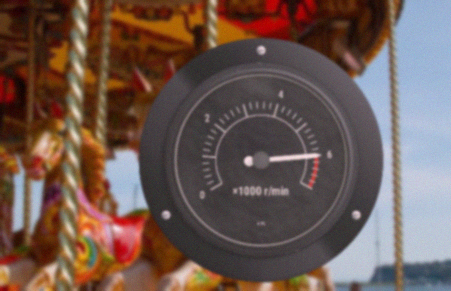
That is value=6000 unit=rpm
